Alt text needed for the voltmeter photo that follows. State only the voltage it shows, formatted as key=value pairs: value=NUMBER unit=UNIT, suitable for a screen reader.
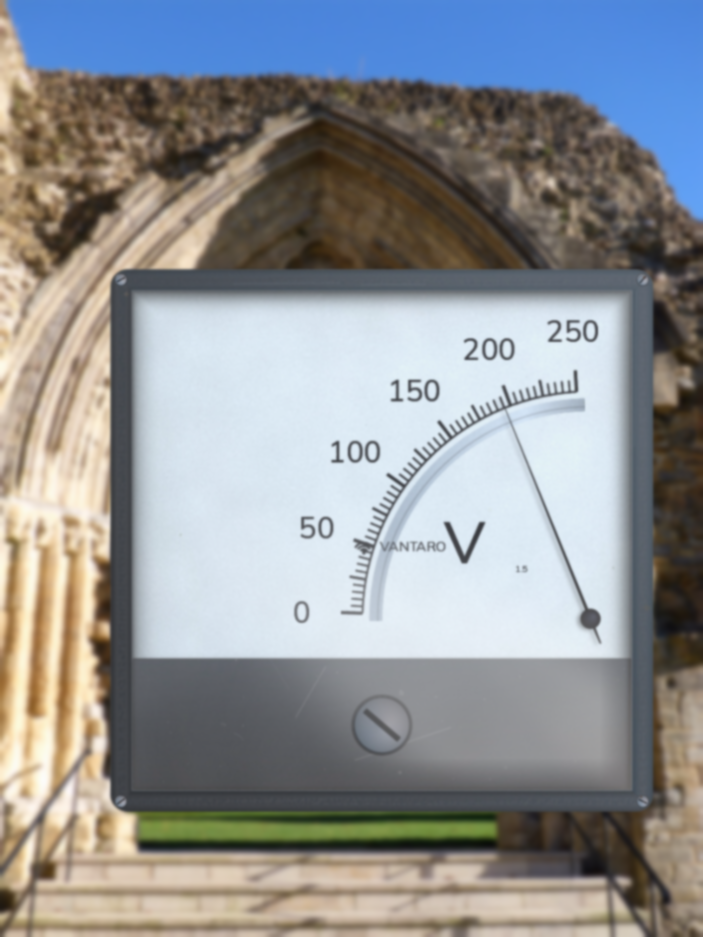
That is value=195 unit=V
